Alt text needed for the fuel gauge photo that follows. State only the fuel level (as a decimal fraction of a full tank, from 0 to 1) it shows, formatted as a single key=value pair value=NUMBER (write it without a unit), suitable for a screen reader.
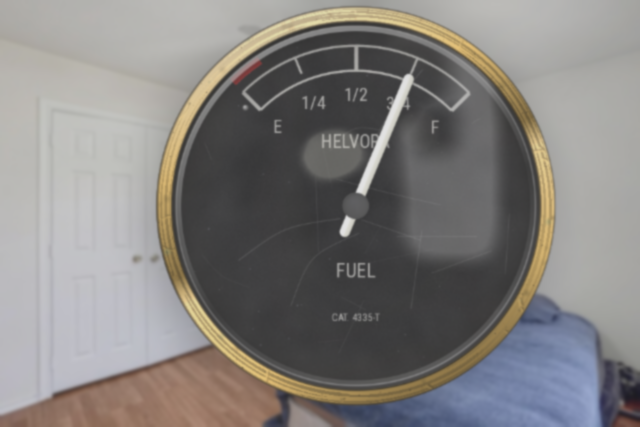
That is value=0.75
